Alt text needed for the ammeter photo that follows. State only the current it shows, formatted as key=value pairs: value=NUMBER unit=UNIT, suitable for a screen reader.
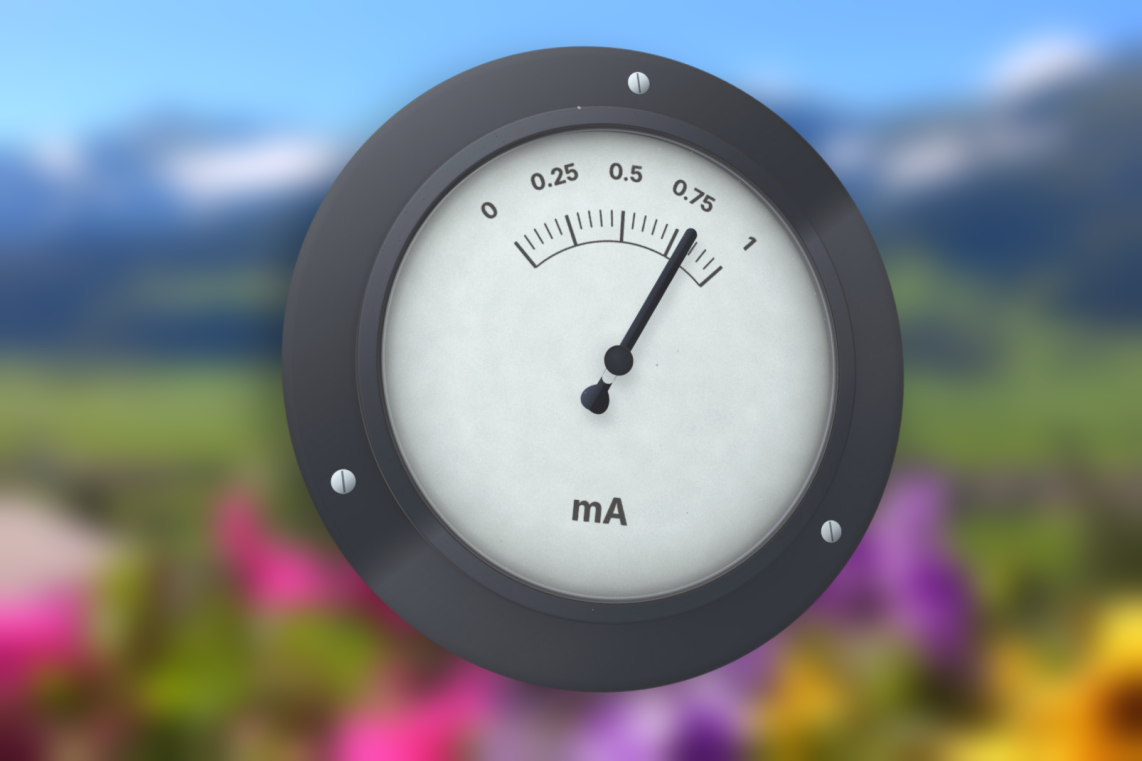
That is value=0.8 unit=mA
